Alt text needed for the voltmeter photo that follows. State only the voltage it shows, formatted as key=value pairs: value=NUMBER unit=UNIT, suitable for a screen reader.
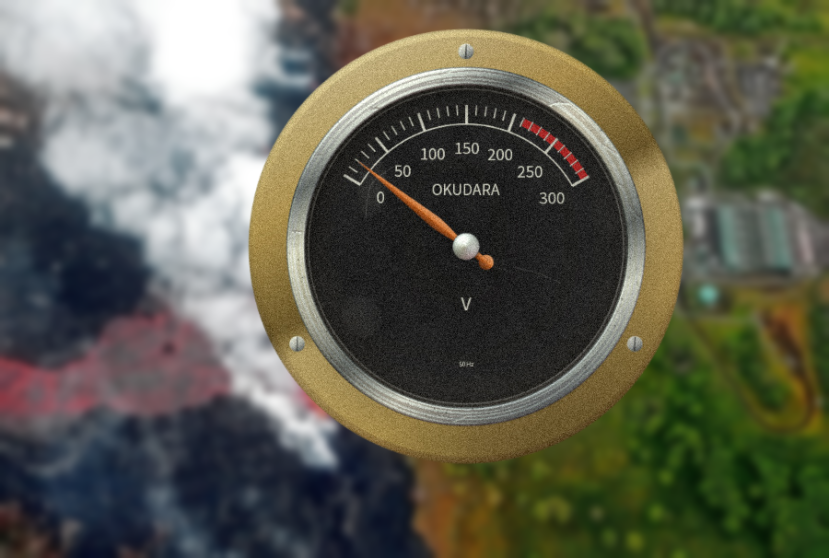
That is value=20 unit=V
